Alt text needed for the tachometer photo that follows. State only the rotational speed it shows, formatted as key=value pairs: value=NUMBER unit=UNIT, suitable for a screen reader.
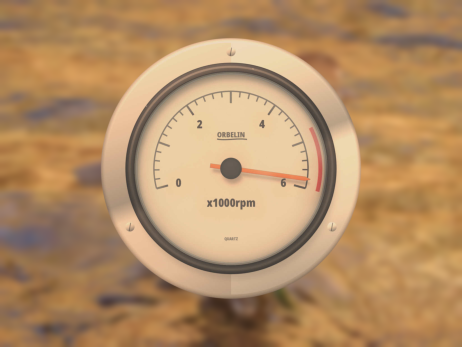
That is value=5800 unit=rpm
